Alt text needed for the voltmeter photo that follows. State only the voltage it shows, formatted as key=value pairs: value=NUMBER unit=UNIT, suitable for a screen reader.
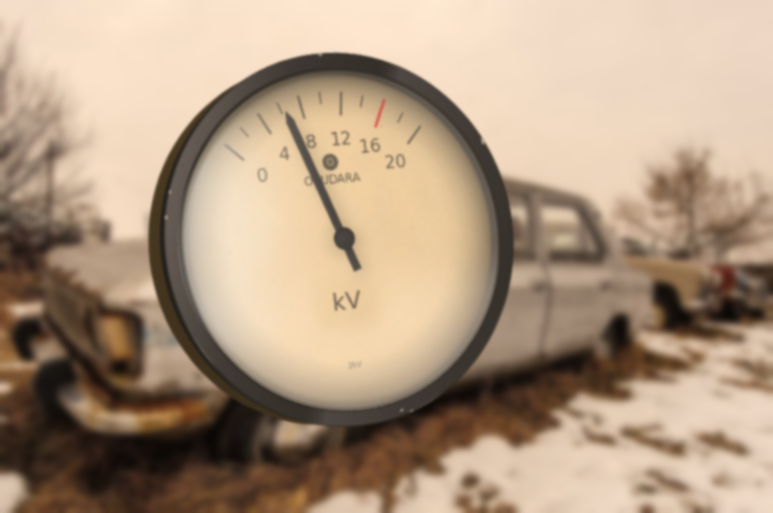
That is value=6 unit=kV
